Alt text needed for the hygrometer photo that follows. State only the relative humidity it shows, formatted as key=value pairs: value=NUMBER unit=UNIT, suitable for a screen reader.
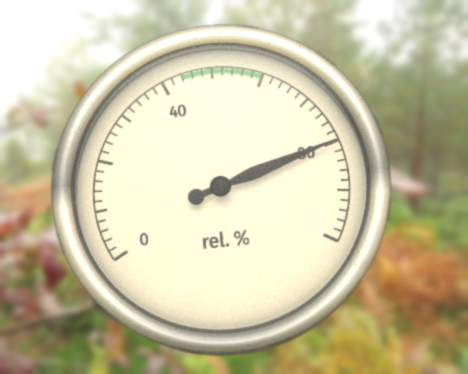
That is value=80 unit=%
